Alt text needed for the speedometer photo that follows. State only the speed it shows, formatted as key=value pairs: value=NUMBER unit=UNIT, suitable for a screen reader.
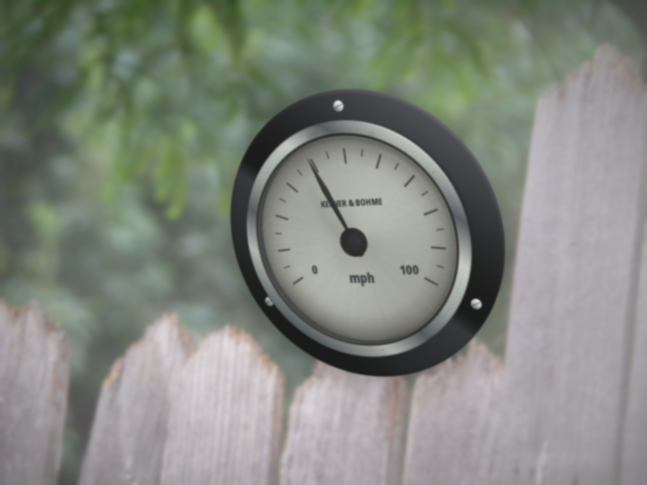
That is value=40 unit=mph
